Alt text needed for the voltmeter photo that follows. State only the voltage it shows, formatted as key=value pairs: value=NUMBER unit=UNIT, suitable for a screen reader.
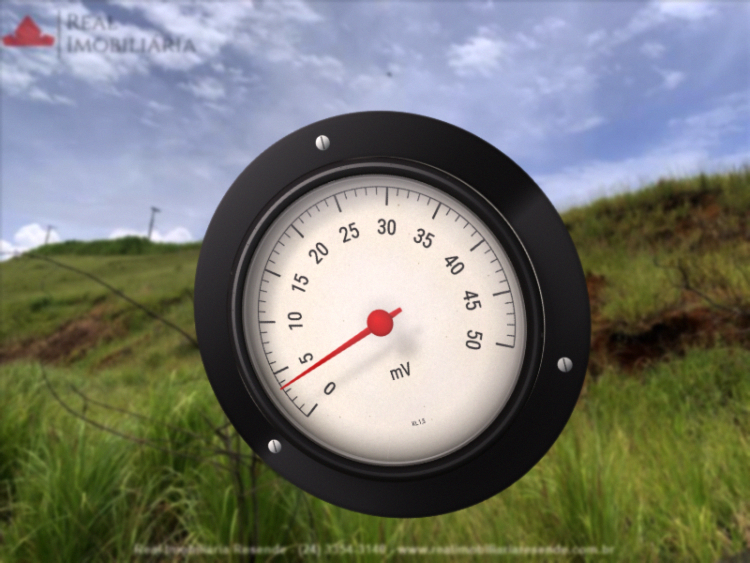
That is value=3.5 unit=mV
